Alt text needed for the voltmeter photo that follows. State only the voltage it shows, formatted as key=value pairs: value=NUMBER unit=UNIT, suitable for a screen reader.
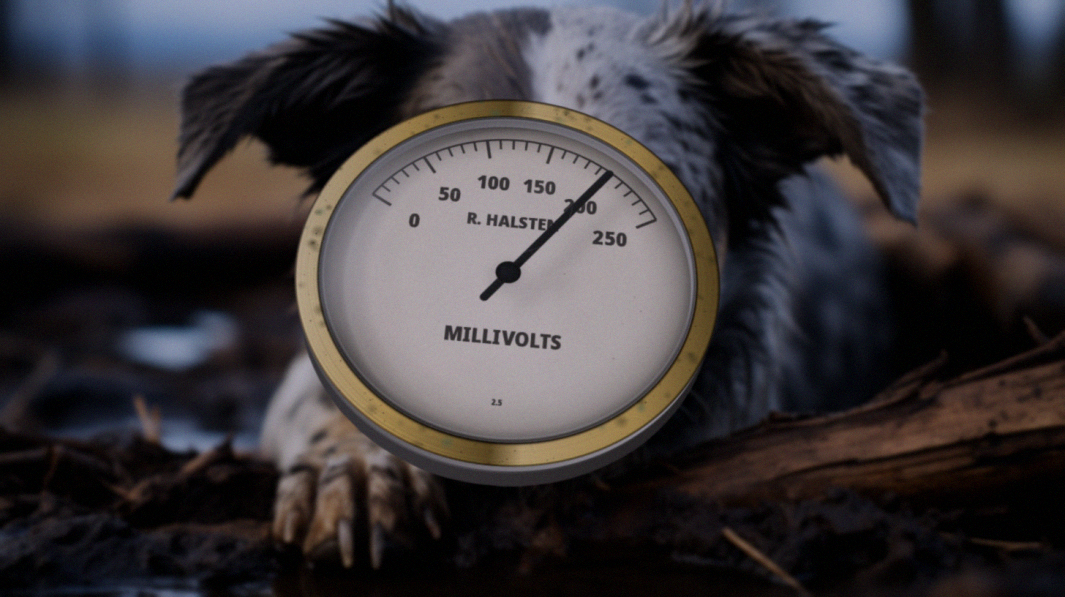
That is value=200 unit=mV
